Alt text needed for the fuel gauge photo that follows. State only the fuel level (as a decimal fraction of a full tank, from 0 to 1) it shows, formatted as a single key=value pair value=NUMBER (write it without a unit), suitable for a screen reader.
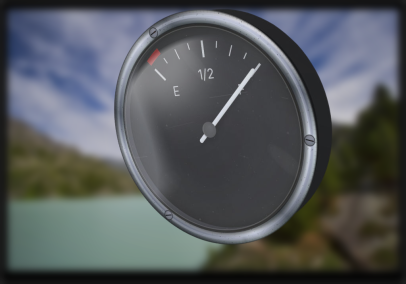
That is value=1
